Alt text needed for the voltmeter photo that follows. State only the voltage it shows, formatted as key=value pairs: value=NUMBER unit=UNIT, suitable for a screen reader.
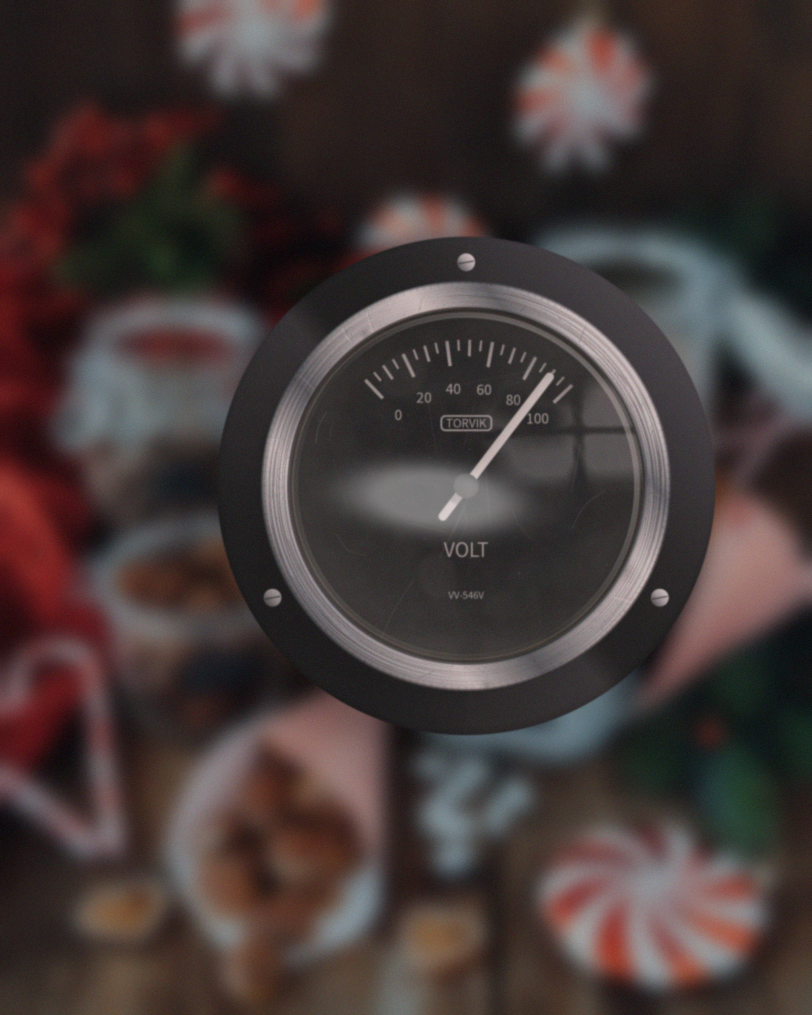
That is value=90 unit=V
